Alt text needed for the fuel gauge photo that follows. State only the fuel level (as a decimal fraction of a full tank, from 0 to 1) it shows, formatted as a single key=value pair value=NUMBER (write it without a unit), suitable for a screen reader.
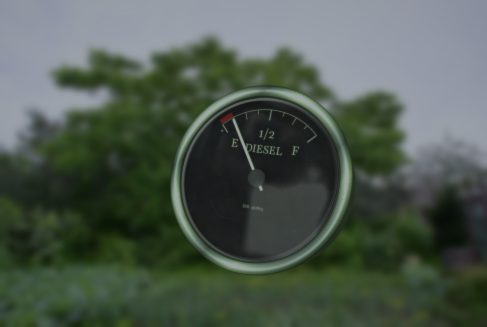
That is value=0.125
